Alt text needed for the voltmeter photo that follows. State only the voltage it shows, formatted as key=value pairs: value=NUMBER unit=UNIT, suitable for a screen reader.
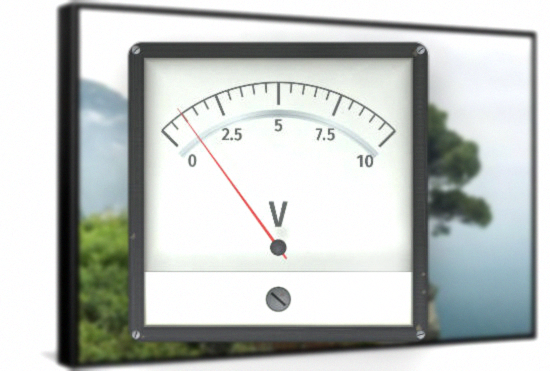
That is value=1 unit=V
